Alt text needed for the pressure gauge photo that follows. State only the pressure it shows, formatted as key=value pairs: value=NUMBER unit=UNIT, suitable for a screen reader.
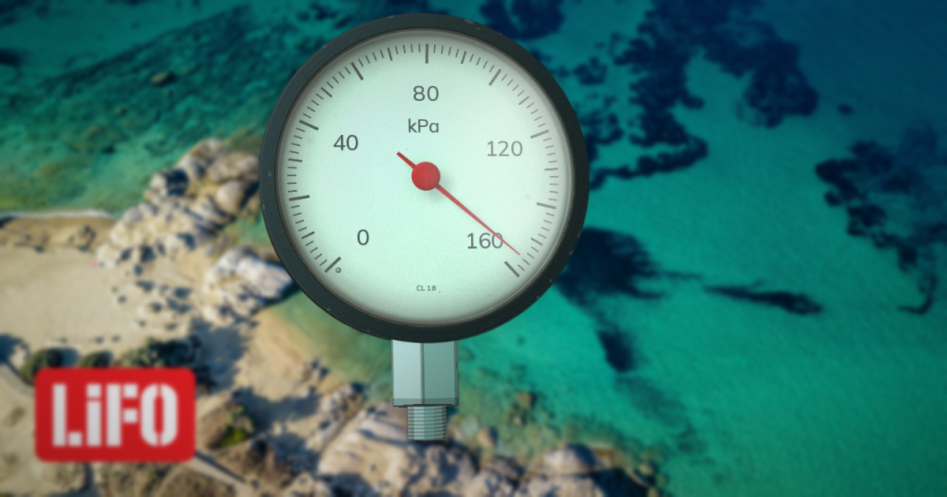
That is value=156 unit=kPa
